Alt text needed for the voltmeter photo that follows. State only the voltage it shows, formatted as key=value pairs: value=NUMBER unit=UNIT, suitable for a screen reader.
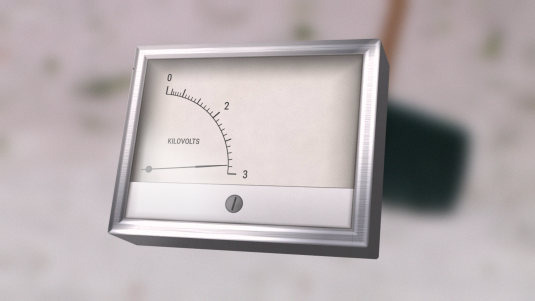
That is value=2.9 unit=kV
